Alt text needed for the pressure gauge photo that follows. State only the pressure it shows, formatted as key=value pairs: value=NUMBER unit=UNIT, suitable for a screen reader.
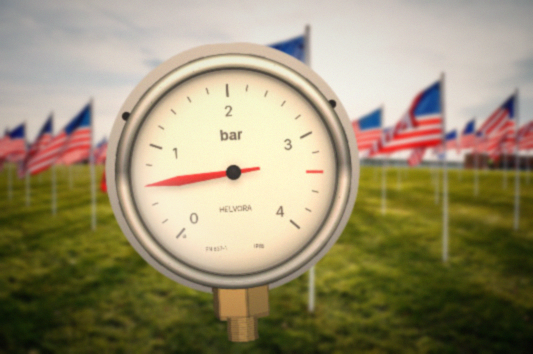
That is value=0.6 unit=bar
